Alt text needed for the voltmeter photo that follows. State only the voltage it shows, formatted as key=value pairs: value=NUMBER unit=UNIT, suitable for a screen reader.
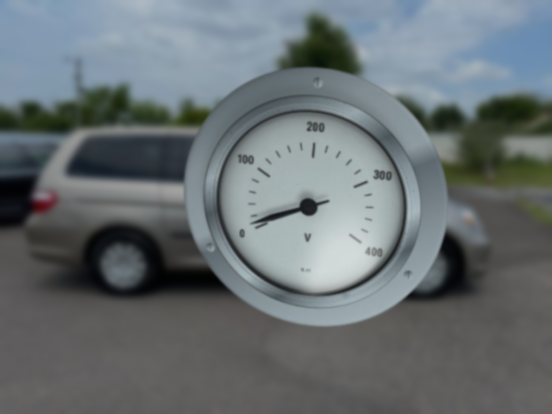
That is value=10 unit=V
